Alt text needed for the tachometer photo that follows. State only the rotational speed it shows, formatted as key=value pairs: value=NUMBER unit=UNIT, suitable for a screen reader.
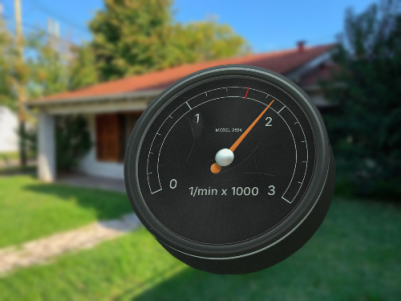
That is value=1900 unit=rpm
